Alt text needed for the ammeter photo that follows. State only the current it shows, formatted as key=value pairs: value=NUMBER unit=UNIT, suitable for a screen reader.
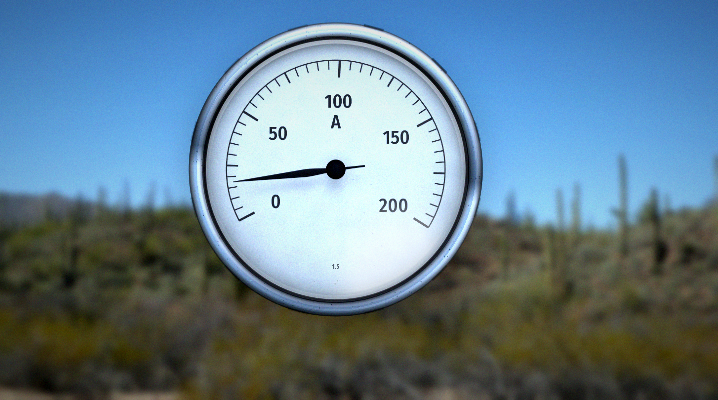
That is value=17.5 unit=A
